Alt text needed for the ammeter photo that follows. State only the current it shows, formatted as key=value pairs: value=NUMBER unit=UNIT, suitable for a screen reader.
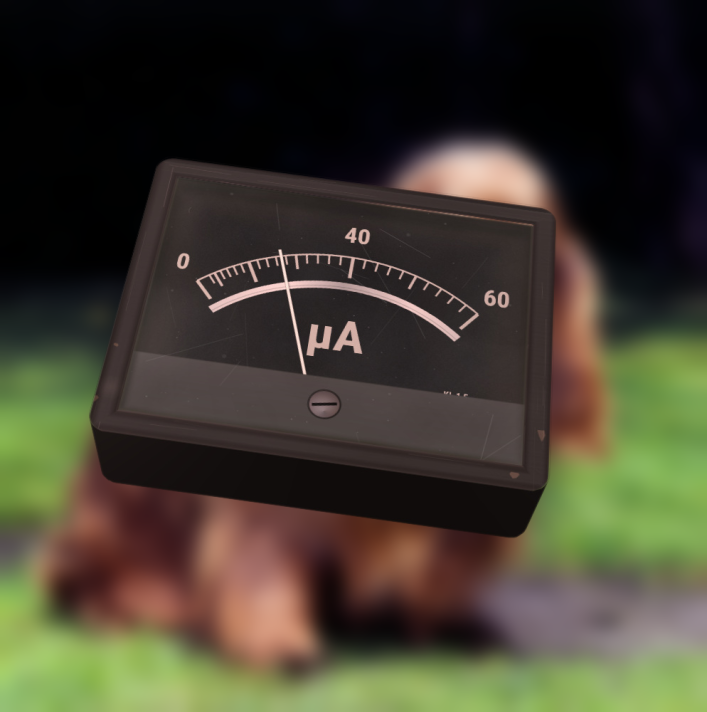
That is value=27 unit=µA
